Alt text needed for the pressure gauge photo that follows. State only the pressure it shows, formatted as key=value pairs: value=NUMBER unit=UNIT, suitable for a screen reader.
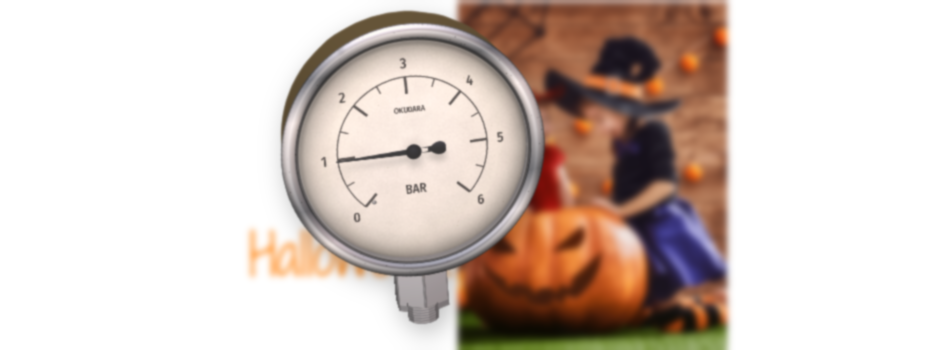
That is value=1 unit=bar
